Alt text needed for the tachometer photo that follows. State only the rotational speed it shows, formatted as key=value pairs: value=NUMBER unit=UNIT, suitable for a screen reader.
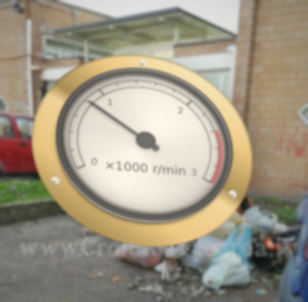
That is value=800 unit=rpm
